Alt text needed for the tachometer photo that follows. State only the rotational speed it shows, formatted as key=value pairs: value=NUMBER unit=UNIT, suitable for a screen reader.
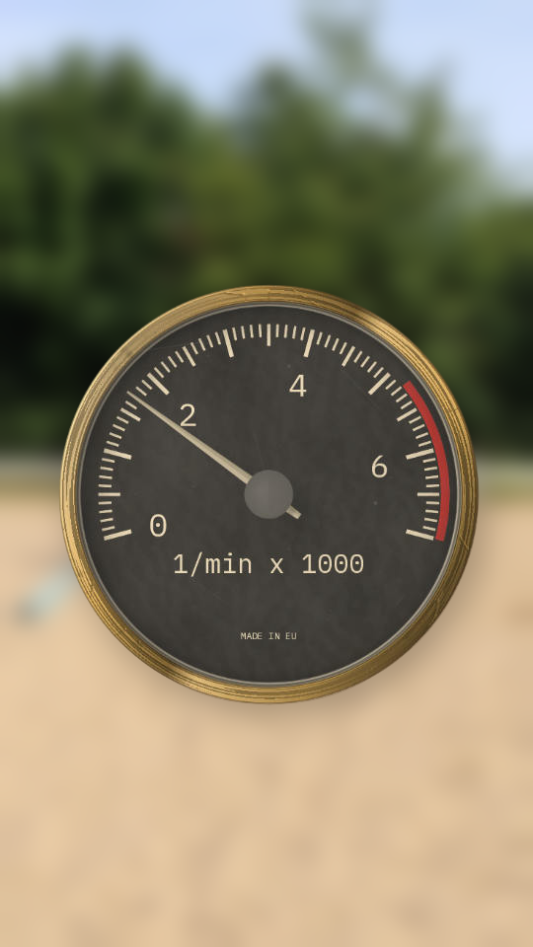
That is value=1700 unit=rpm
